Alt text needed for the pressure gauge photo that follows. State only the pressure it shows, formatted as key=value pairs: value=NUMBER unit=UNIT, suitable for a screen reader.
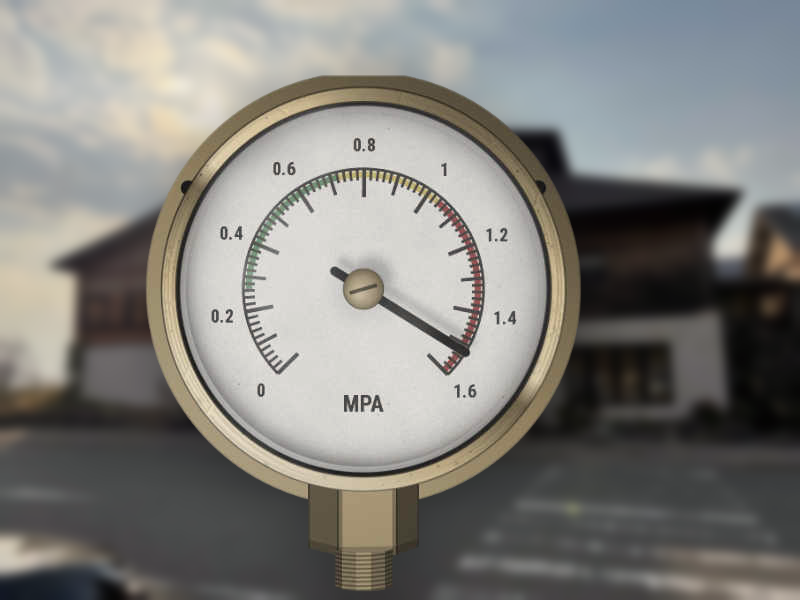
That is value=1.52 unit=MPa
